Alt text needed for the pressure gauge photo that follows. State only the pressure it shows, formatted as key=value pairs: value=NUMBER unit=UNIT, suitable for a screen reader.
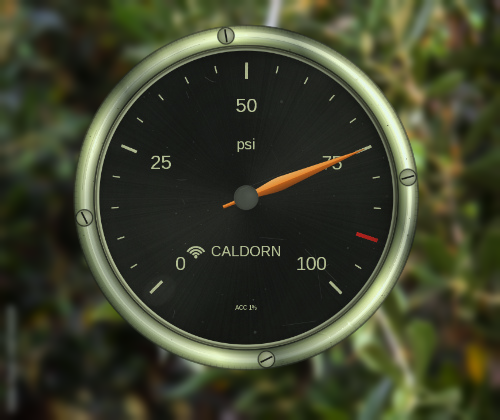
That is value=75 unit=psi
